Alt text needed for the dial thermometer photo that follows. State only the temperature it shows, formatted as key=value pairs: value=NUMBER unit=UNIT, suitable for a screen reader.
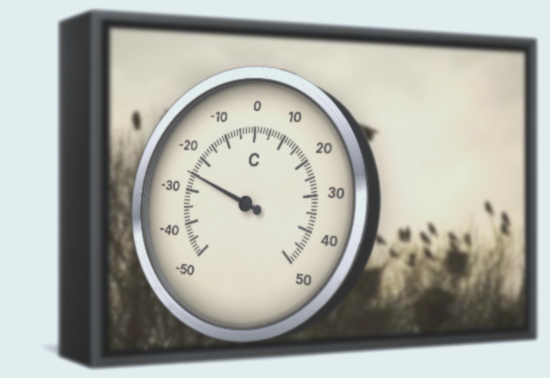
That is value=-25 unit=°C
